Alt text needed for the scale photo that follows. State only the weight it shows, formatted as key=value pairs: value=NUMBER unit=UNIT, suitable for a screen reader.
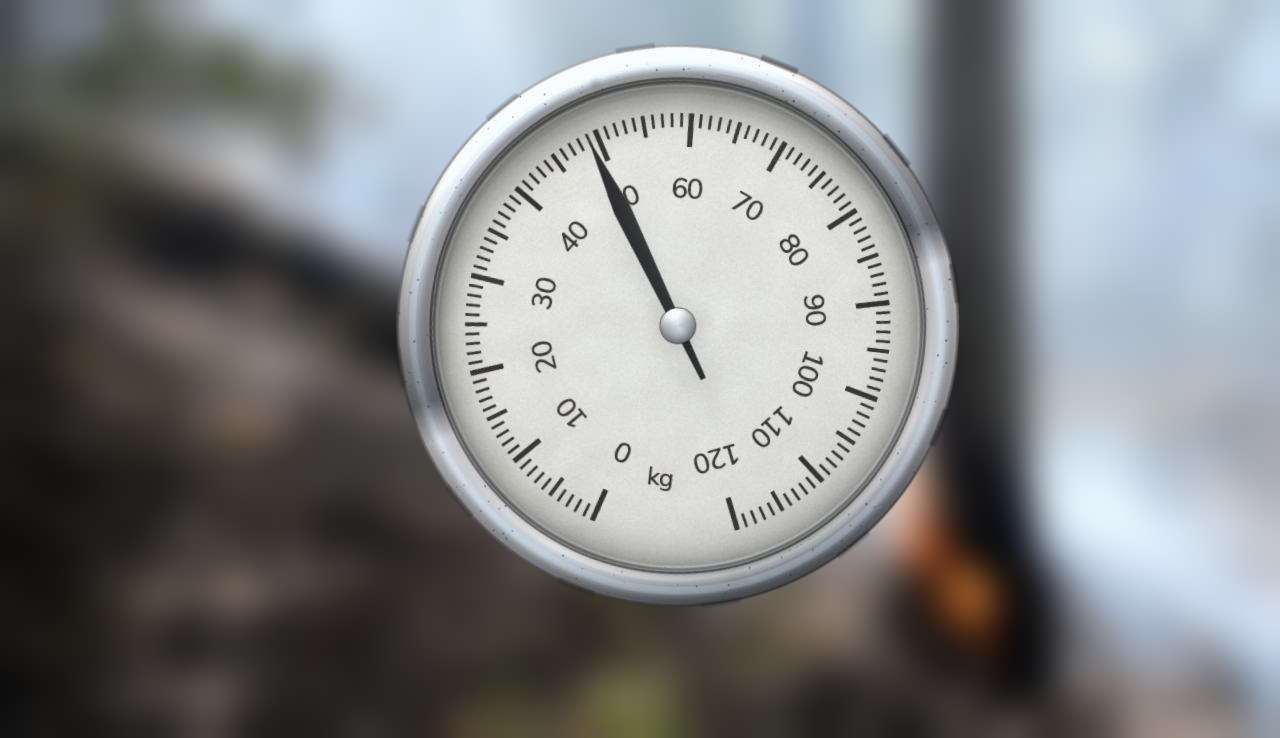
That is value=49 unit=kg
